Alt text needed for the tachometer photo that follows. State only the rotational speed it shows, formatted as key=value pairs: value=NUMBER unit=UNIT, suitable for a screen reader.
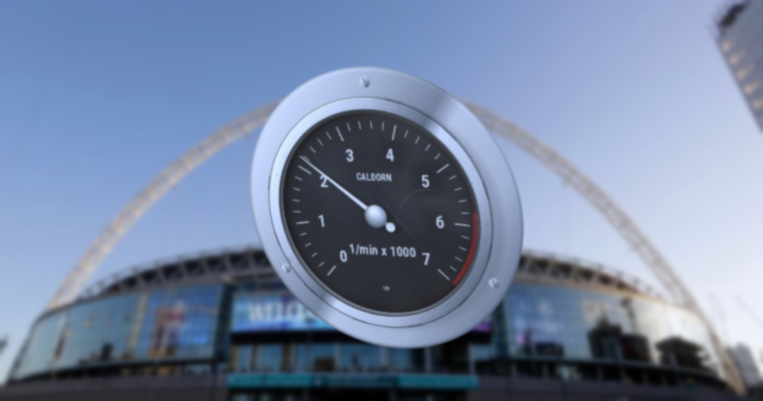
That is value=2200 unit=rpm
